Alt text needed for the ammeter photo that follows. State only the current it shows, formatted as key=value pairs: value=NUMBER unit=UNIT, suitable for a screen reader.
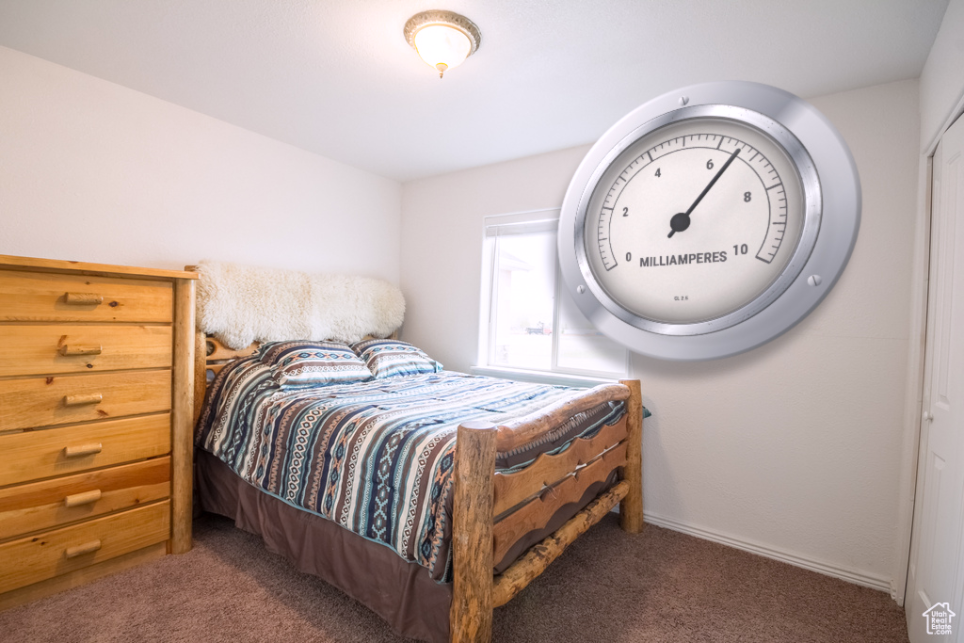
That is value=6.6 unit=mA
